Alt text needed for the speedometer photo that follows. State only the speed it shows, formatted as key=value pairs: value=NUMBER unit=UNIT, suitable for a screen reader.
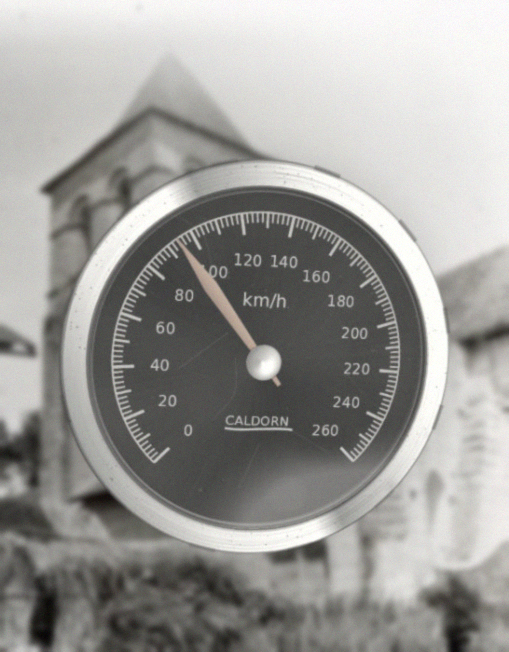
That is value=94 unit=km/h
